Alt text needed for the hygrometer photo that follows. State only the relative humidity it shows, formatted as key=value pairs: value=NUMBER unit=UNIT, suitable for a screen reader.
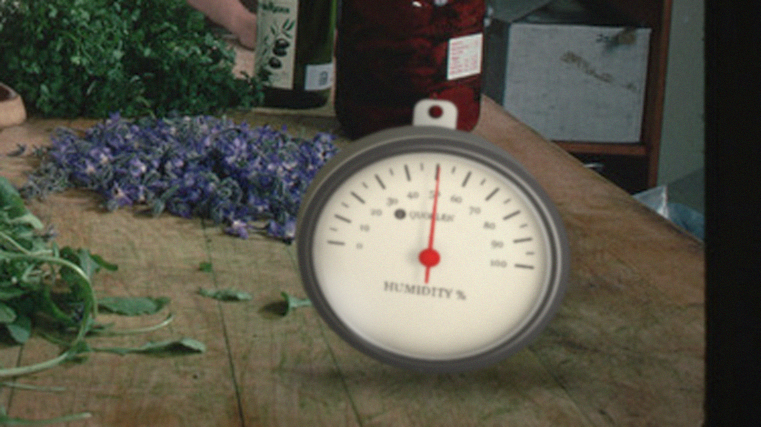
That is value=50 unit=%
